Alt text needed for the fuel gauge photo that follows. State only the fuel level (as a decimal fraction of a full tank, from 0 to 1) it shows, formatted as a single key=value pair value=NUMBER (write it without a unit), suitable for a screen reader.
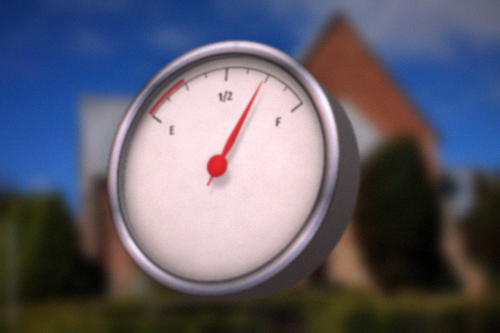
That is value=0.75
